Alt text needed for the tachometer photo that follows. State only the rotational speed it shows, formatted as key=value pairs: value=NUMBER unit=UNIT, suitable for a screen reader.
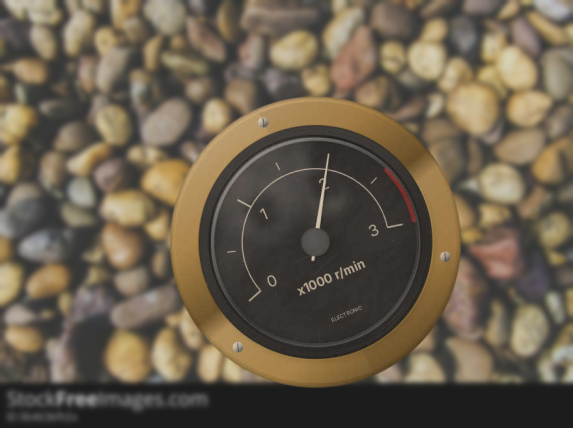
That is value=2000 unit=rpm
